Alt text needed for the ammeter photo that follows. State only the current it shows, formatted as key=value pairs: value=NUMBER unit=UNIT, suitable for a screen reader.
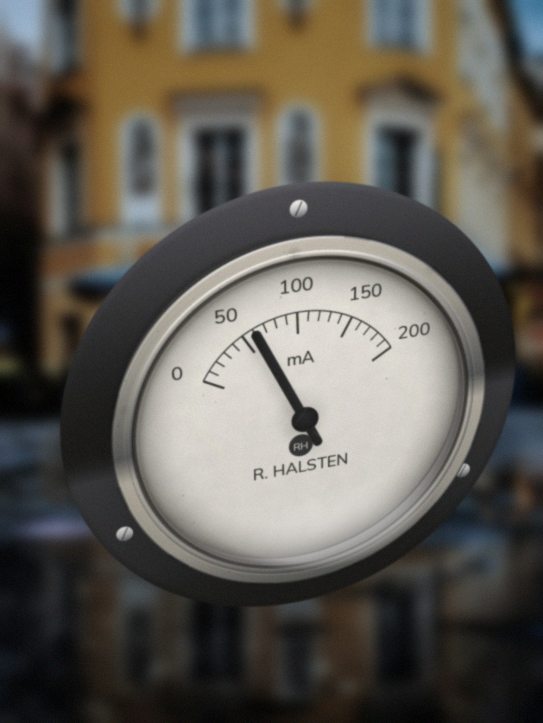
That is value=60 unit=mA
